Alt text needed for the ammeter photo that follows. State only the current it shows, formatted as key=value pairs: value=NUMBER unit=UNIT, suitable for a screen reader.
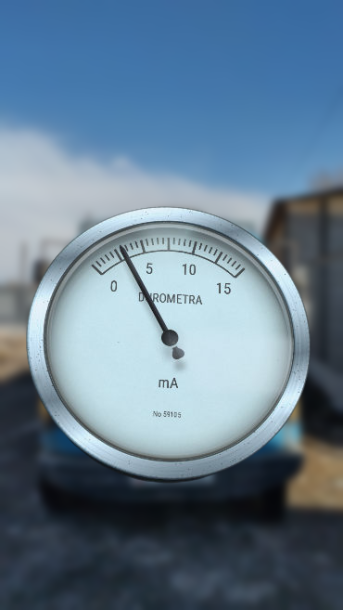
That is value=3 unit=mA
